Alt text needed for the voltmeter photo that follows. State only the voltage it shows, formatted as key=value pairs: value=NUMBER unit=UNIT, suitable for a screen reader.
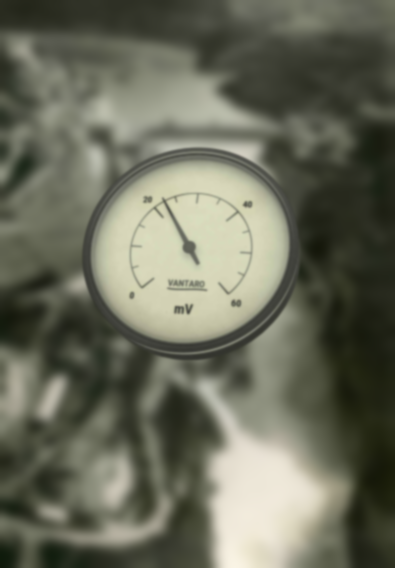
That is value=22.5 unit=mV
